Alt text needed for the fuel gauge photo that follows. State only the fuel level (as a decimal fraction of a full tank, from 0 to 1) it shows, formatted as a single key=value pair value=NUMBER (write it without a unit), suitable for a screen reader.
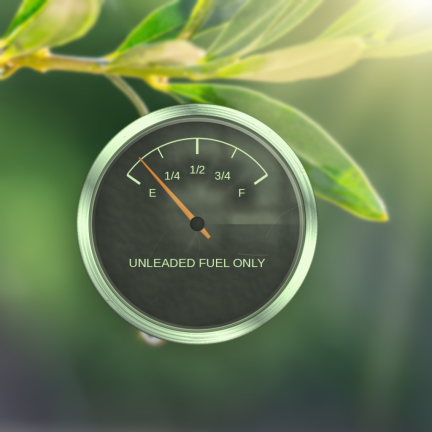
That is value=0.125
